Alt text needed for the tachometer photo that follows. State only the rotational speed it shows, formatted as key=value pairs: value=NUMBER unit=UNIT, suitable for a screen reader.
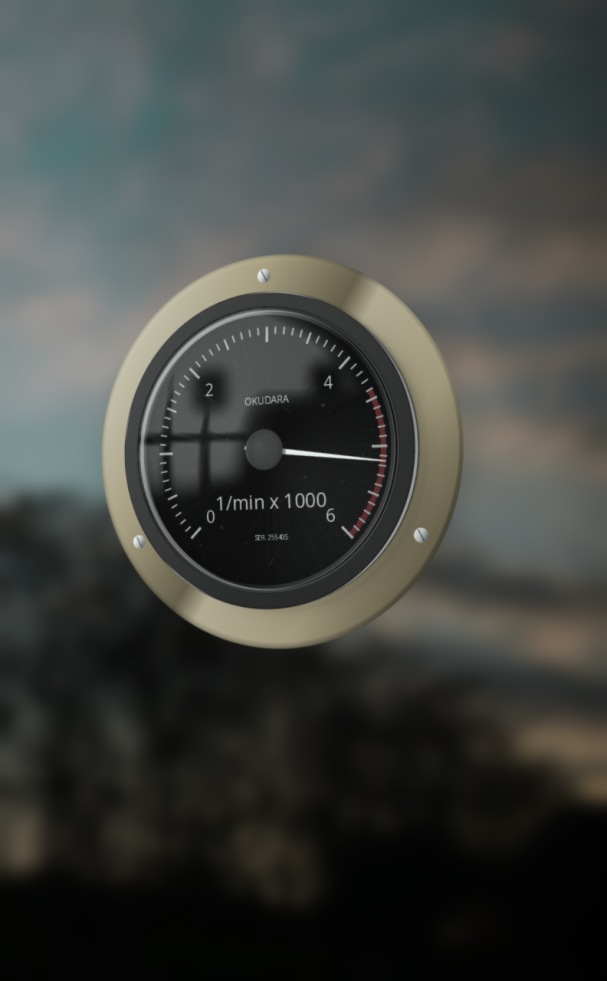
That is value=5150 unit=rpm
